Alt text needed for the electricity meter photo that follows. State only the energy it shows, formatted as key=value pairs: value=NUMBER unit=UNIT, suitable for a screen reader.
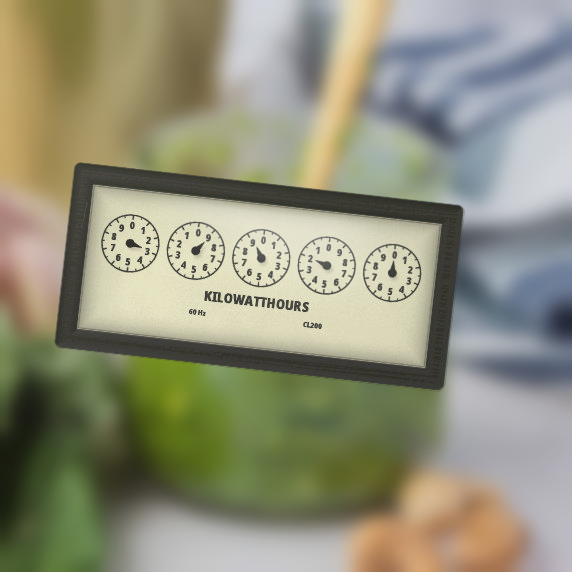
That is value=28920 unit=kWh
